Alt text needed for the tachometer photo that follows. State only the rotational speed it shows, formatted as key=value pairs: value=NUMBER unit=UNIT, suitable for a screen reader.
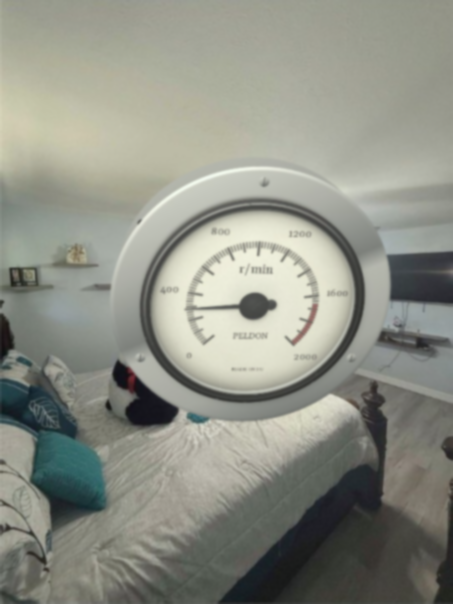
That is value=300 unit=rpm
